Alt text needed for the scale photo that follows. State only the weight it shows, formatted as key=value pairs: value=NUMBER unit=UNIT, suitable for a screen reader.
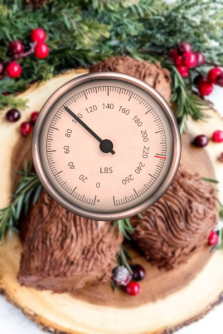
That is value=100 unit=lb
